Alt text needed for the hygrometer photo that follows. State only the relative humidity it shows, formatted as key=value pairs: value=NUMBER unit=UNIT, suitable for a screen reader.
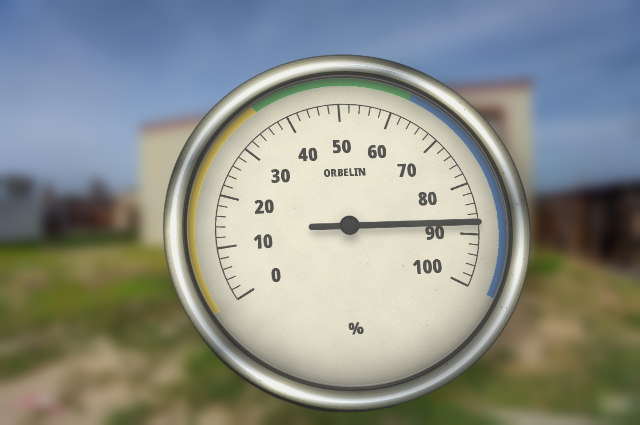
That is value=88 unit=%
